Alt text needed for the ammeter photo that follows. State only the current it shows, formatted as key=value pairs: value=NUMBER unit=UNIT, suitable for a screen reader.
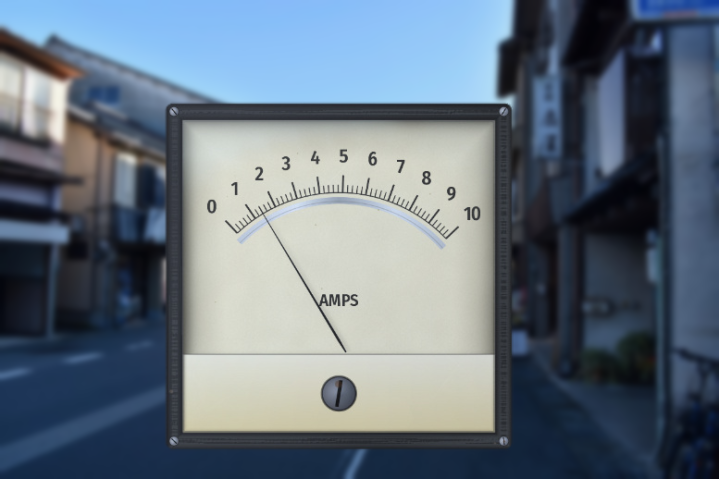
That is value=1.4 unit=A
